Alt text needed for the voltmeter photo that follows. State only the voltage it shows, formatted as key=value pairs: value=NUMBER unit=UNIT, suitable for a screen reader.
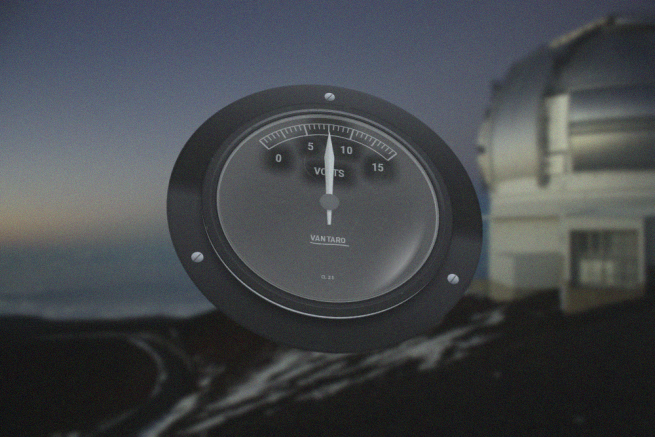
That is value=7.5 unit=V
